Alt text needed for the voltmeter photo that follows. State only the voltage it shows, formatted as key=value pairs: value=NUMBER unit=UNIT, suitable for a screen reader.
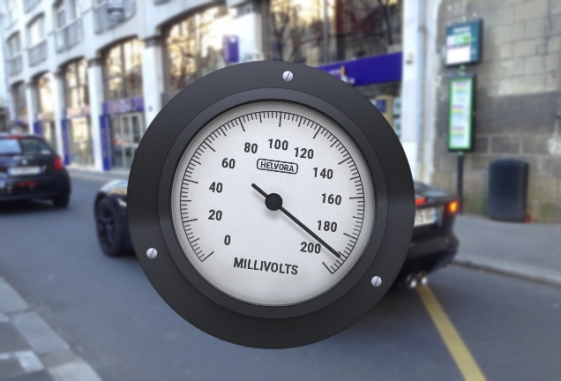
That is value=192 unit=mV
